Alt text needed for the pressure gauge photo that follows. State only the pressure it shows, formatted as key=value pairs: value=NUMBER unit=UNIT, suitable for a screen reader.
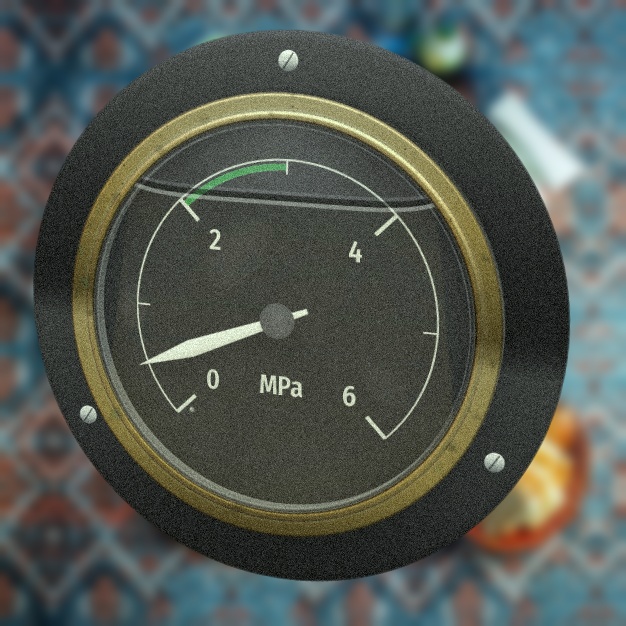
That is value=0.5 unit=MPa
